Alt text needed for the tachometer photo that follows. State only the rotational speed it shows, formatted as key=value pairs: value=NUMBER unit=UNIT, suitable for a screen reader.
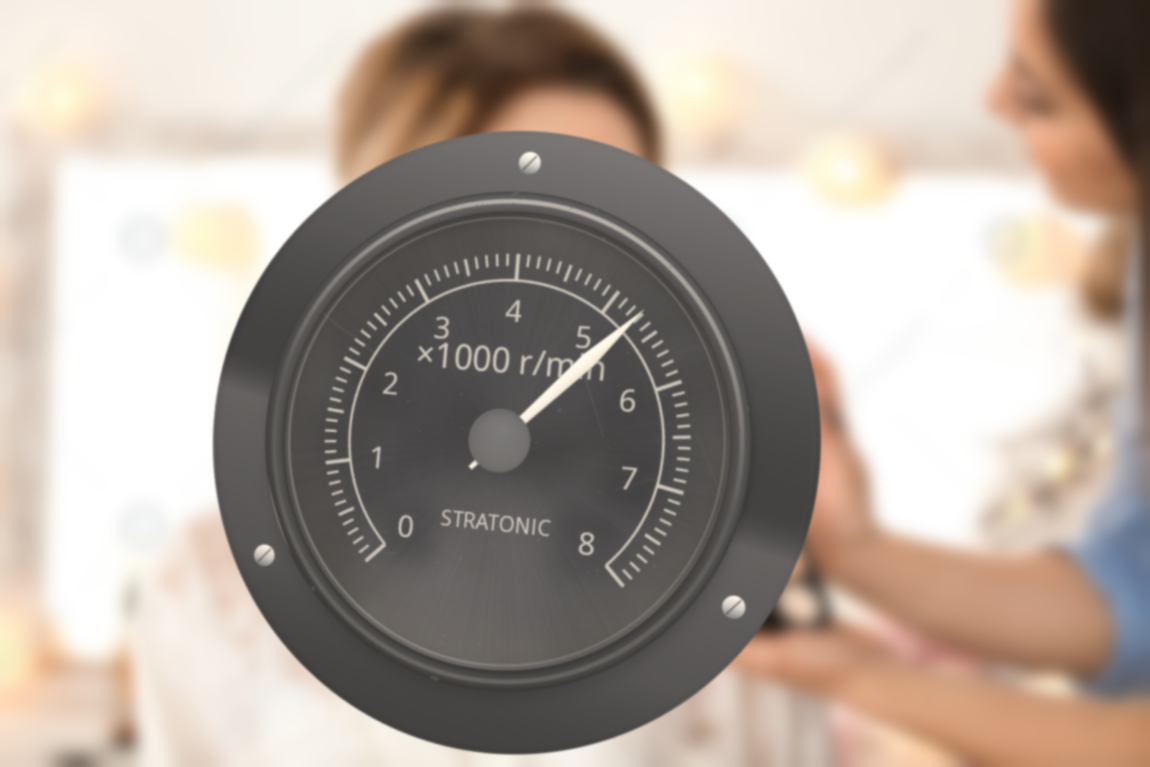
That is value=5300 unit=rpm
